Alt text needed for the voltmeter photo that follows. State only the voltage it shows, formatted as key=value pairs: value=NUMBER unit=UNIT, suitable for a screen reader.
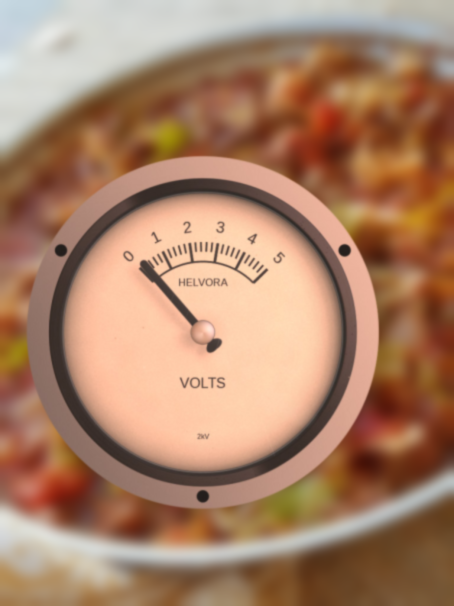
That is value=0.2 unit=V
